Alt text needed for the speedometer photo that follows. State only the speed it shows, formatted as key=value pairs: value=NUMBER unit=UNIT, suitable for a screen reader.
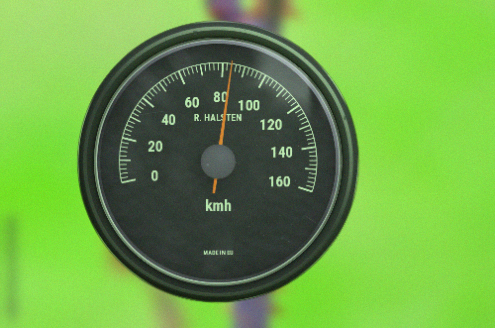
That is value=84 unit=km/h
